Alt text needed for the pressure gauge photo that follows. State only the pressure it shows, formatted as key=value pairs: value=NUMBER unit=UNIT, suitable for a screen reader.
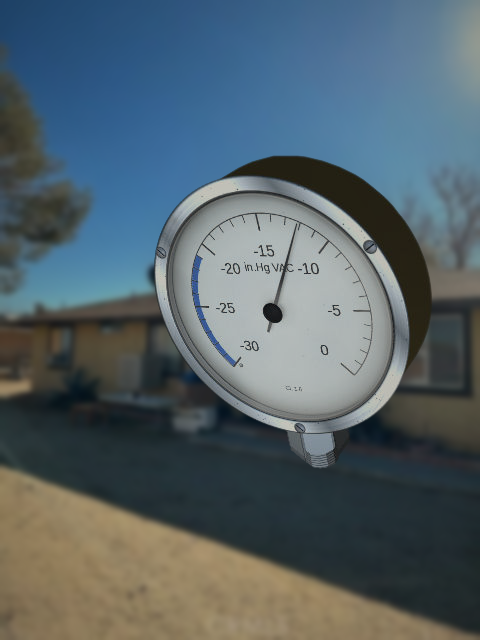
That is value=-12 unit=inHg
